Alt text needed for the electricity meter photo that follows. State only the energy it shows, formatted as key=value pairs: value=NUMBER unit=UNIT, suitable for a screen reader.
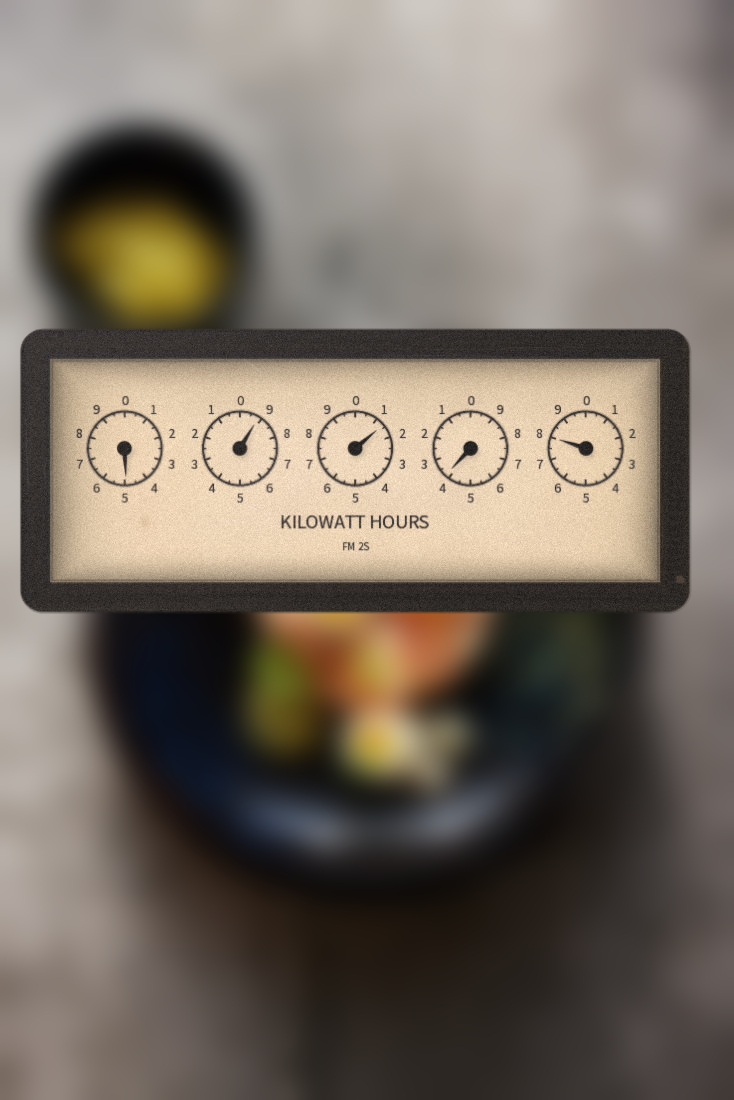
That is value=49138 unit=kWh
